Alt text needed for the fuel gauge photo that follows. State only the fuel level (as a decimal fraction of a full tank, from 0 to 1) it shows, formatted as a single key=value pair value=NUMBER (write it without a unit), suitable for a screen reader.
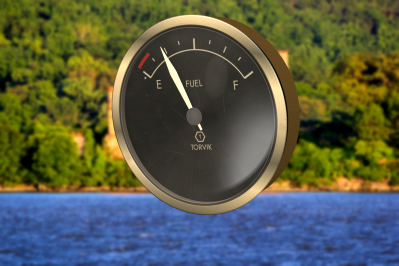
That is value=0.25
